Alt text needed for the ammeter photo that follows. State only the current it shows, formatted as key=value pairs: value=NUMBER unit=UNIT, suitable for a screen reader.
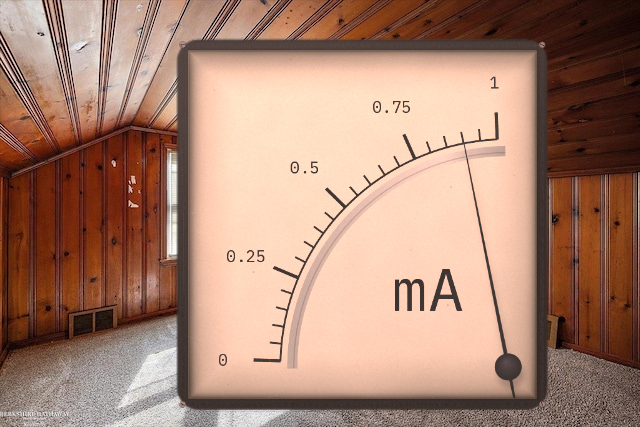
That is value=0.9 unit=mA
